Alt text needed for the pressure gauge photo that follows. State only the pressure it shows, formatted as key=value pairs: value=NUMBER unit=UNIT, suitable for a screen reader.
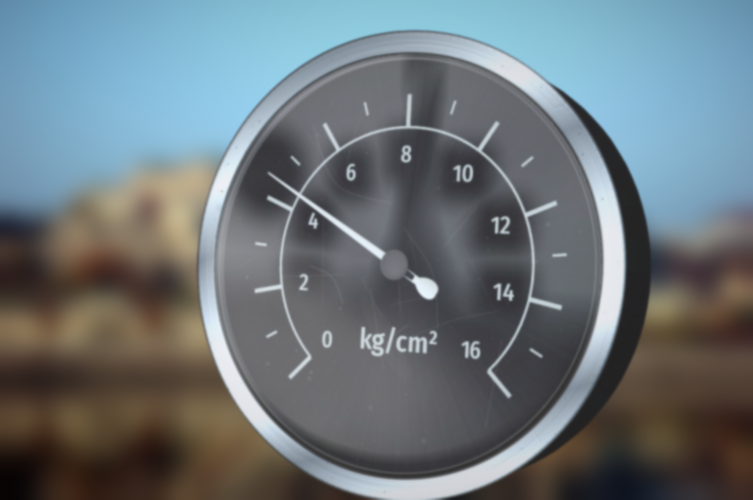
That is value=4.5 unit=kg/cm²
